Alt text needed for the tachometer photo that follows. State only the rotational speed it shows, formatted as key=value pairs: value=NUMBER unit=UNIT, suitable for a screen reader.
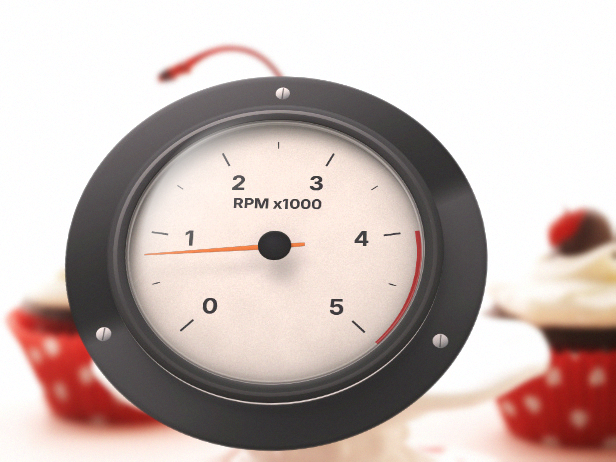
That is value=750 unit=rpm
